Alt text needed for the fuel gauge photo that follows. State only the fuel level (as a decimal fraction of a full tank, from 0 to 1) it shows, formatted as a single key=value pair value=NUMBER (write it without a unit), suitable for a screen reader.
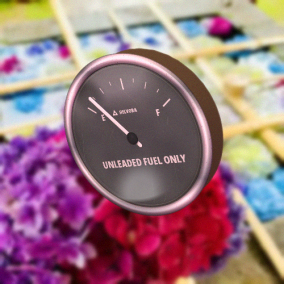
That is value=0.125
